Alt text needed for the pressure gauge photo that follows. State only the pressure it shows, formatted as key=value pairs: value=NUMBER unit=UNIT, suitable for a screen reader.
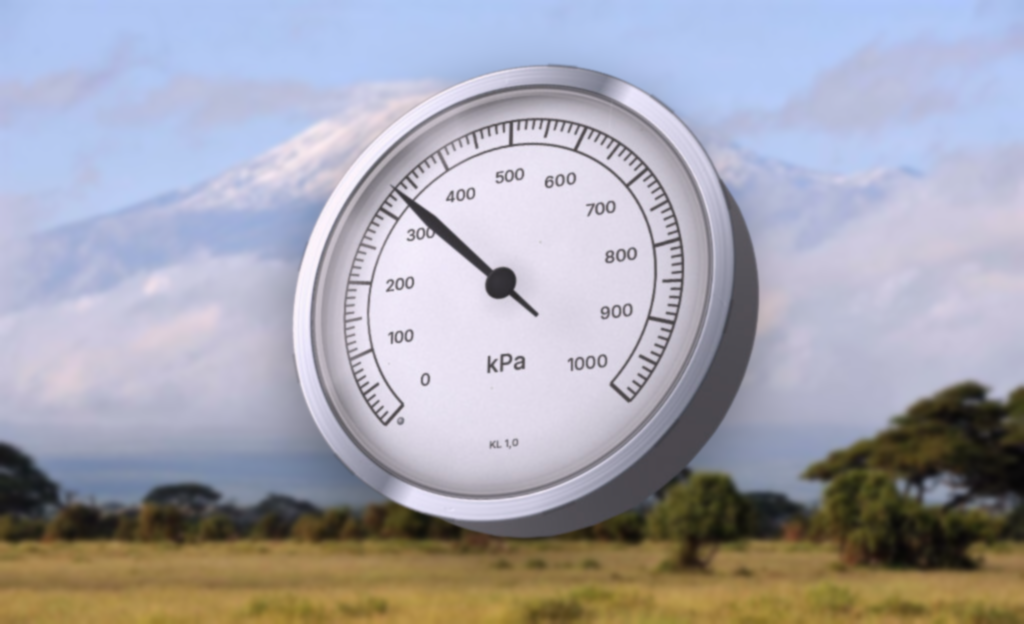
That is value=330 unit=kPa
